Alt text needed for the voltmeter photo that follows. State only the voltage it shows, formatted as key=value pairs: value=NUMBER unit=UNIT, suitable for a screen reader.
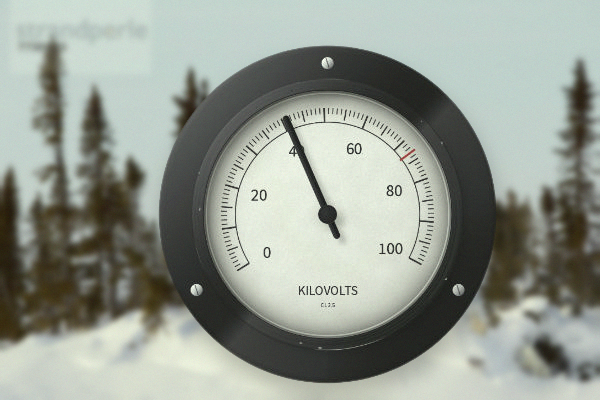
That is value=41 unit=kV
